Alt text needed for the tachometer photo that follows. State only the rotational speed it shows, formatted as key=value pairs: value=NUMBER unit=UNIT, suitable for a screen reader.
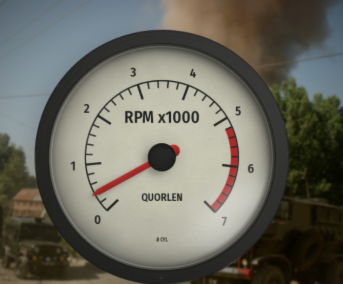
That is value=400 unit=rpm
